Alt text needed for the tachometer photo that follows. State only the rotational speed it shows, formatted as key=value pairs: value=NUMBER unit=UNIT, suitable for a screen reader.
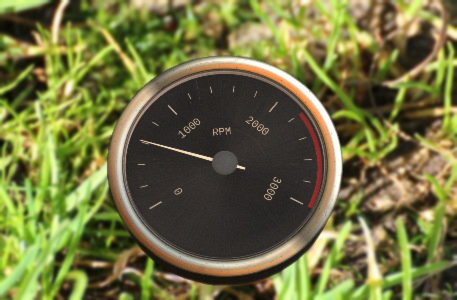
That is value=600 unit=rpm
